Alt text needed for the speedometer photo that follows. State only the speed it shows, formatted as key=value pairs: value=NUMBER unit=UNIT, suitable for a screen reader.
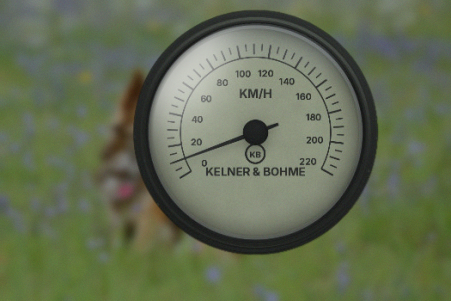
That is value=10 unit=km/h
